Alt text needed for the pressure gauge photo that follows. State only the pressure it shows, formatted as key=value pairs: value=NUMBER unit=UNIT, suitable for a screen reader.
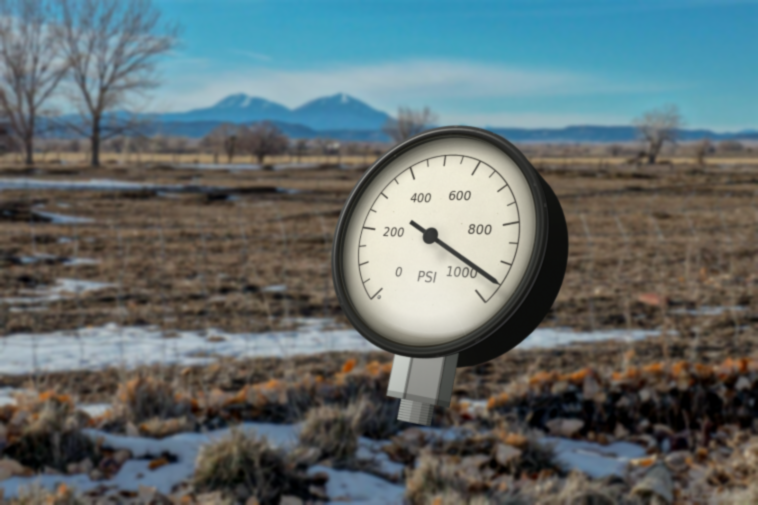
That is value=950 unit=psi
